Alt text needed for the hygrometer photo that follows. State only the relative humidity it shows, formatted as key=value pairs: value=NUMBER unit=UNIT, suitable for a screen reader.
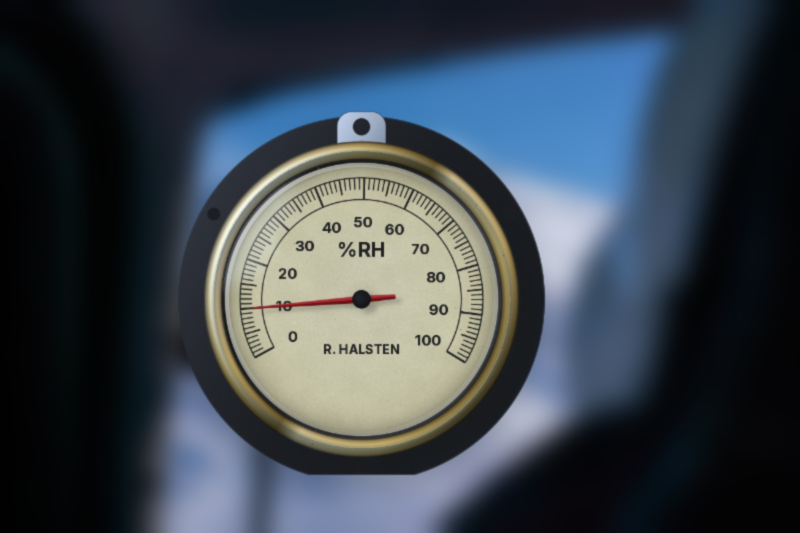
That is value=10 unit=%
